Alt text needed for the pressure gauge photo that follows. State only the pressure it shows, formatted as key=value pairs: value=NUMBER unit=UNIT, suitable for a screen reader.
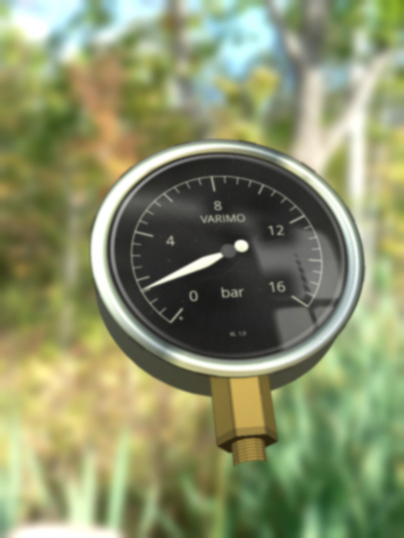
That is value=1.5 unit=bar
